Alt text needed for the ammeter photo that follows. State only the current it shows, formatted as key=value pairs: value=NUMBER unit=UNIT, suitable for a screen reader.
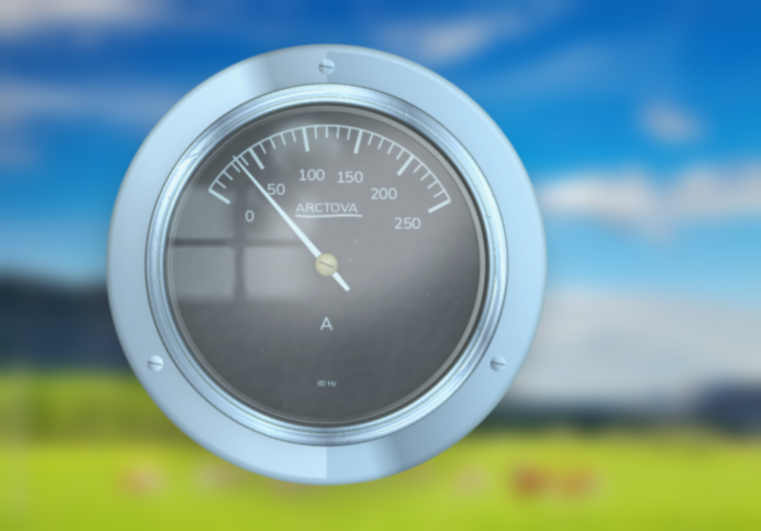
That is value=35 unit=A
